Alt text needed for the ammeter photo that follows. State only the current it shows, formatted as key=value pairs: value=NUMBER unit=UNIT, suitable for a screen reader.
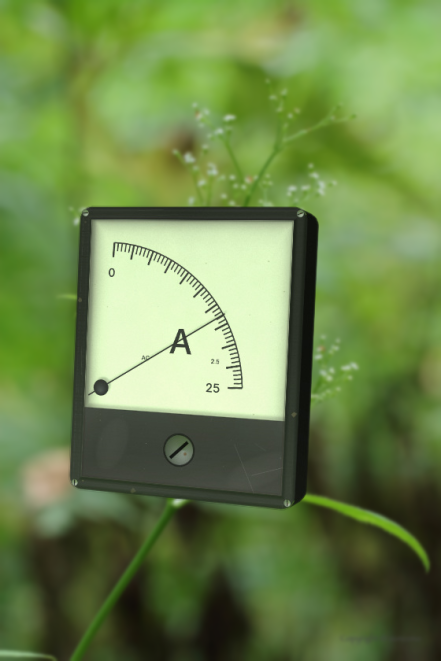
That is value=16.5 unit=A
